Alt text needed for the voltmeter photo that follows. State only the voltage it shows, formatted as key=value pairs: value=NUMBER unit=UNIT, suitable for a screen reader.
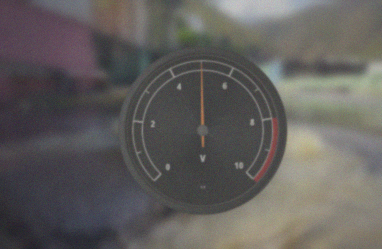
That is value=5 unit=V
